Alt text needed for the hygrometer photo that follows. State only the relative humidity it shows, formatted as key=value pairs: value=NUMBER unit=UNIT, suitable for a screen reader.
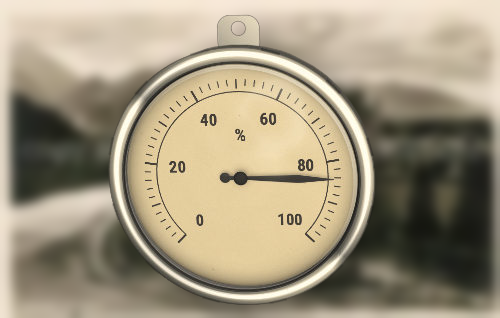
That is value=84 unit=%
